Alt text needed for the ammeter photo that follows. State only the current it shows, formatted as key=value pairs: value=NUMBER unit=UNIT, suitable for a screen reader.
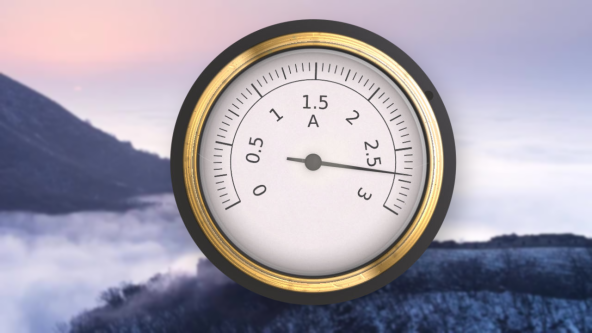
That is value=2.7 unit=A
